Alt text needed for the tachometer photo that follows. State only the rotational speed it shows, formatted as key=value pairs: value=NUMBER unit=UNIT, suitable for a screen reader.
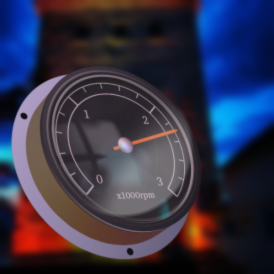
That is value=2300 unit=rpm
